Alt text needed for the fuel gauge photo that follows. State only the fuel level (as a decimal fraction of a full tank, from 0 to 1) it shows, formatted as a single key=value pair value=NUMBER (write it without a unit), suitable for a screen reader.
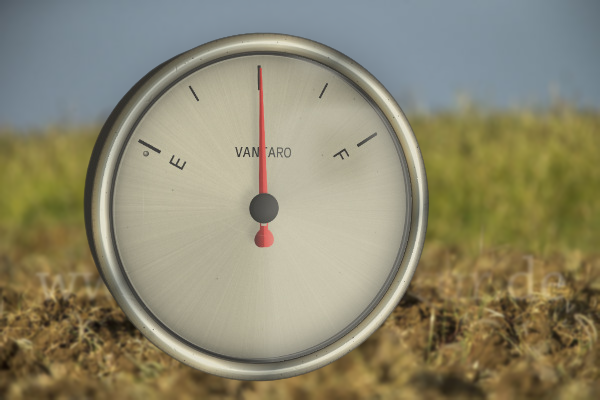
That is value=0.5
